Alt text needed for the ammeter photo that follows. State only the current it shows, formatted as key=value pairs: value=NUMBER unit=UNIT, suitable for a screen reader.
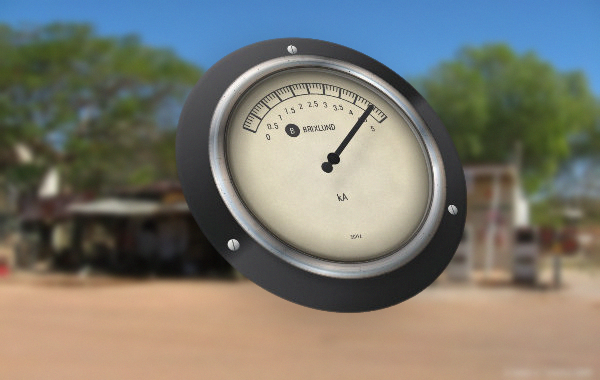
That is value=4.5 unit=kA
